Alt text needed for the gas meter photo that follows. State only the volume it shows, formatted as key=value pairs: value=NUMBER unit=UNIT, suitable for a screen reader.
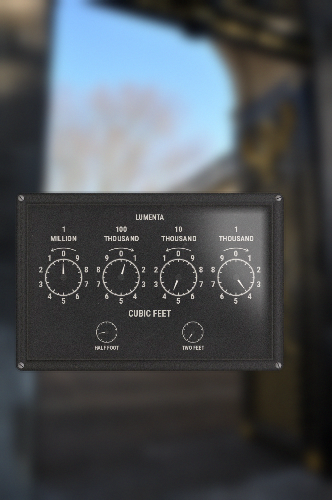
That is value=4400 unit=ft³
